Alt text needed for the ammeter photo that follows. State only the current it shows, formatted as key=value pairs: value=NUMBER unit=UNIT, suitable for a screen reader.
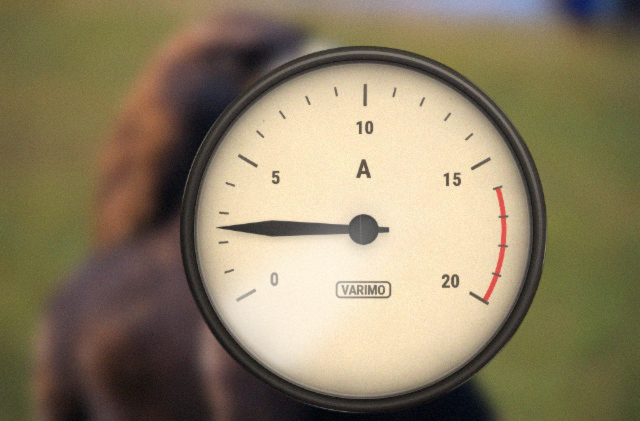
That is value=2.5 unit=A
